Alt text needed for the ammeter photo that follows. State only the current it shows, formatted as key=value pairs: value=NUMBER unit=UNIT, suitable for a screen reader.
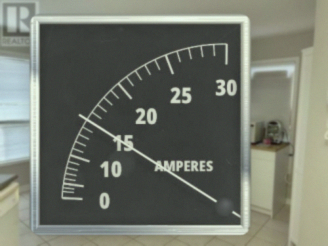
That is value=15 unit=A
